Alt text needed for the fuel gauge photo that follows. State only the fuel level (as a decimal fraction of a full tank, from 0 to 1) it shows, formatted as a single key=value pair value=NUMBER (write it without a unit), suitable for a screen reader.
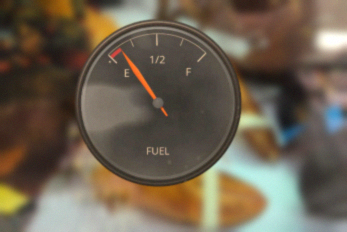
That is value=0.125
